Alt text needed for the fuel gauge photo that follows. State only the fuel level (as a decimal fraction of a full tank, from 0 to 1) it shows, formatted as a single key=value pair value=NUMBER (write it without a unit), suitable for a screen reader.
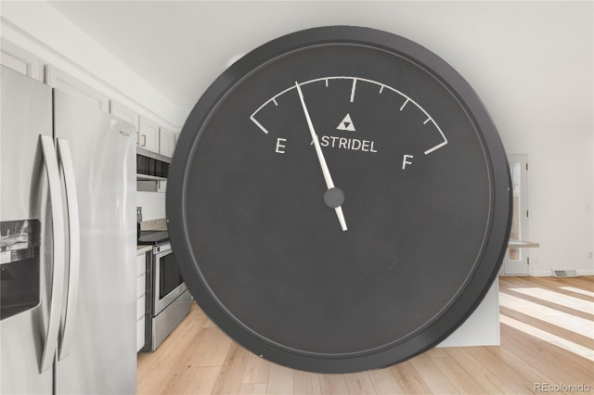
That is value=0.25
